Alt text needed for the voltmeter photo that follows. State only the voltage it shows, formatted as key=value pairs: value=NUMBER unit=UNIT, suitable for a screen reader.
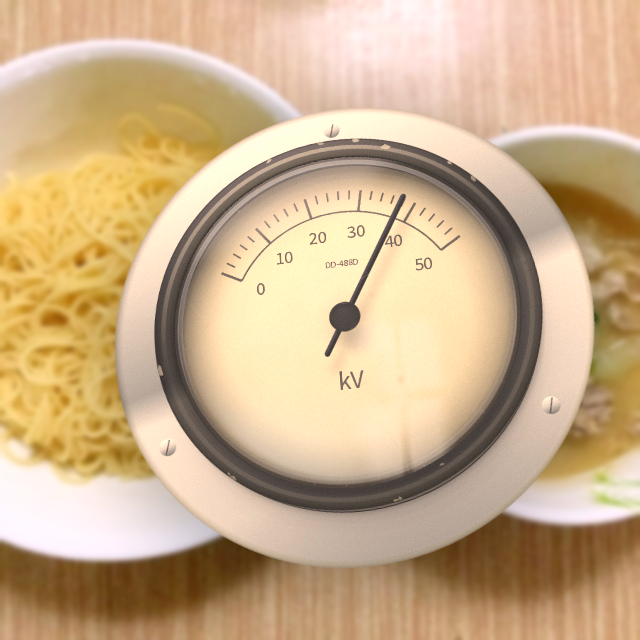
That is value=38 unit=kV
